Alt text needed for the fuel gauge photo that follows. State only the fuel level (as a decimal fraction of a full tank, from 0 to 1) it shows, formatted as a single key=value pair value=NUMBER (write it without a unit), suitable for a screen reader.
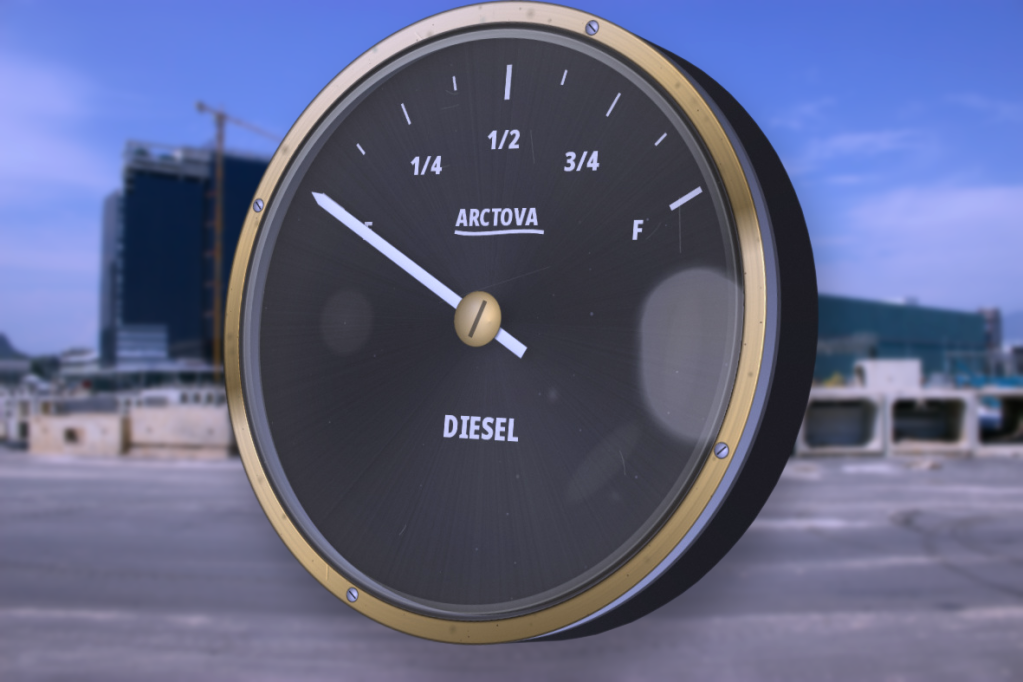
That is value=0
